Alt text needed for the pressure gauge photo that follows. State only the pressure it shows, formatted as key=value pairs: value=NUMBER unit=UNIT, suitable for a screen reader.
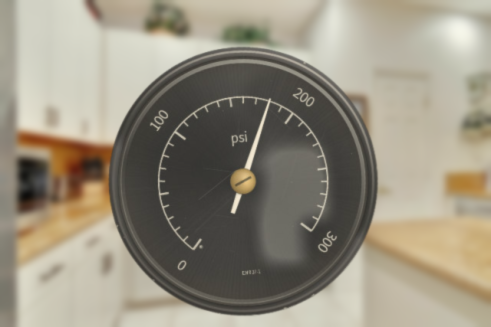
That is value=180 unit=psi
